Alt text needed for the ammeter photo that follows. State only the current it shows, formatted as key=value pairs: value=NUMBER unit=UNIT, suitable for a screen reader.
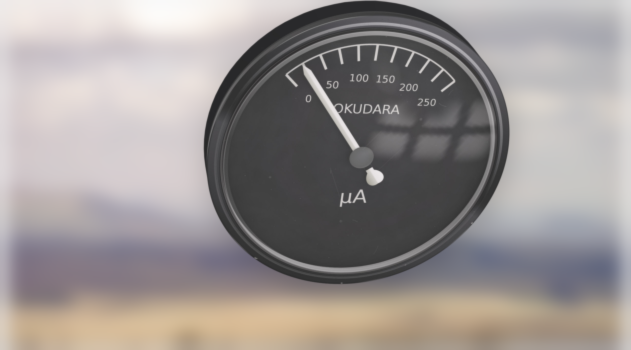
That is value=25 unit=µA
